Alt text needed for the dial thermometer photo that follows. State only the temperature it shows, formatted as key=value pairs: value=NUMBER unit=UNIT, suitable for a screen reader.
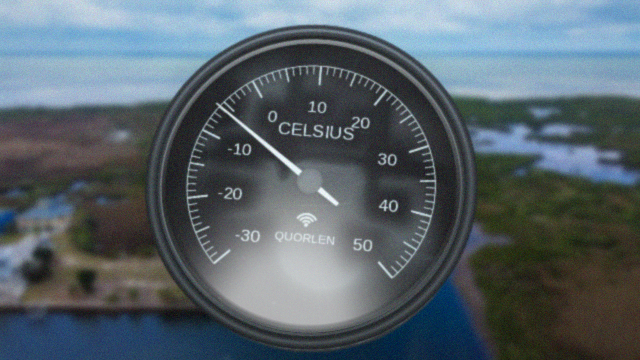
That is value=-6 unit=°C
